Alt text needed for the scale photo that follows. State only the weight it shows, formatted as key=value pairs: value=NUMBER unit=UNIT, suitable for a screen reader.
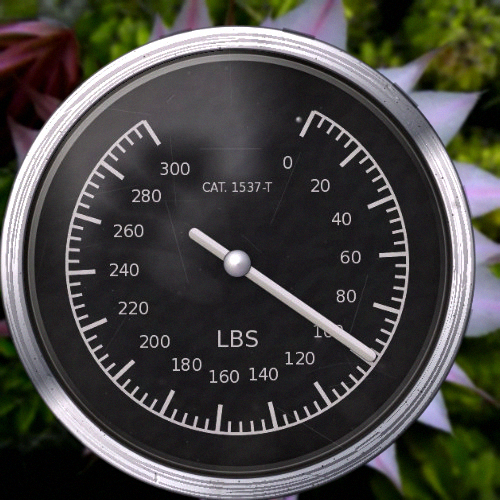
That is value=98 unit=lb
